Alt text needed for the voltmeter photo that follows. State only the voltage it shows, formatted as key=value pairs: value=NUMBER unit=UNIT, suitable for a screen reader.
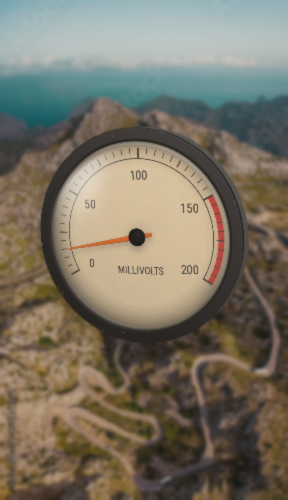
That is value=15 unit=mV
